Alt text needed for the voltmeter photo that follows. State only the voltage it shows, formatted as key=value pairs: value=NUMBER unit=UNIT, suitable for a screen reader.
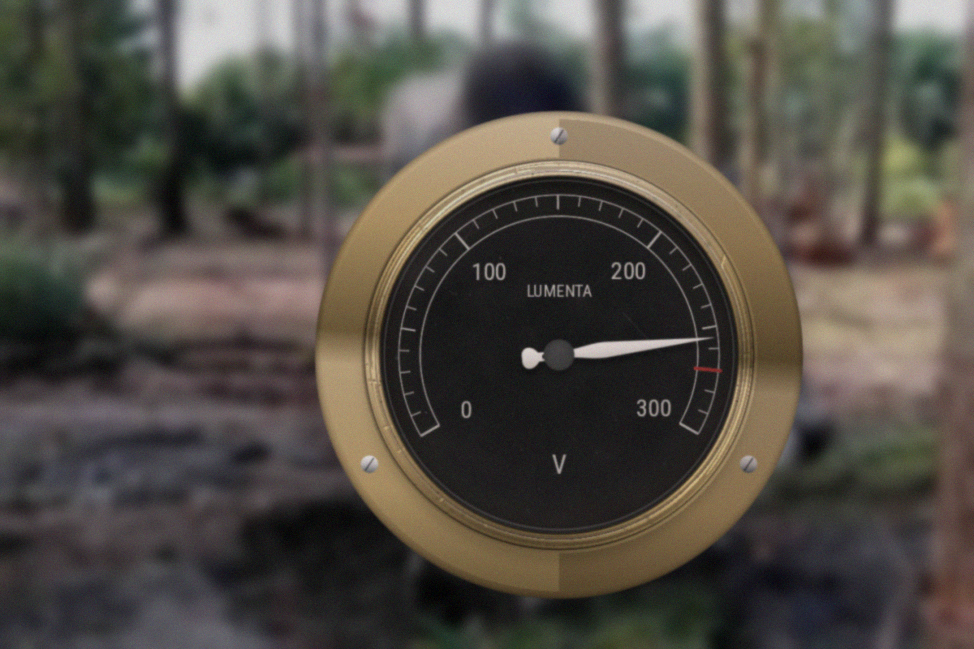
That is value=255 unit=V
